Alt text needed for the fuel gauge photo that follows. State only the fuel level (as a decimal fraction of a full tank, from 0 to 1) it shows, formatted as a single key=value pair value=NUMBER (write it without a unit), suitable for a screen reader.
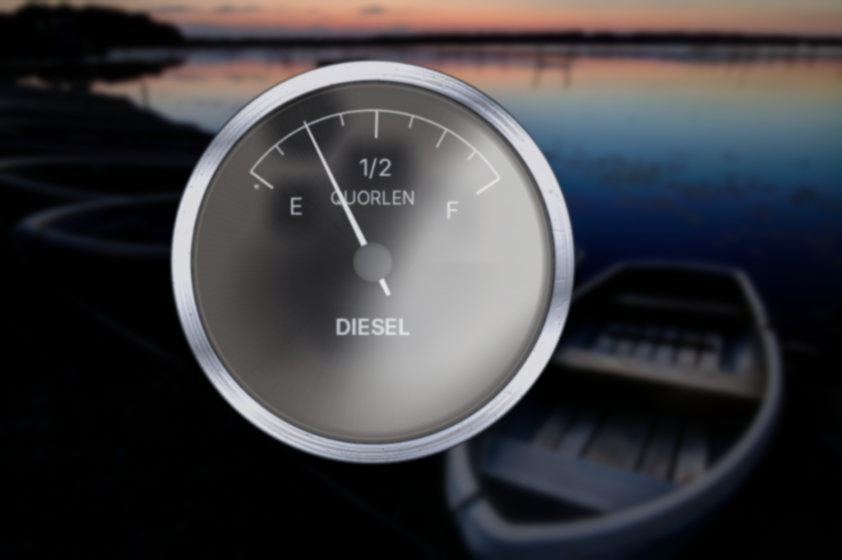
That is value=0.25
